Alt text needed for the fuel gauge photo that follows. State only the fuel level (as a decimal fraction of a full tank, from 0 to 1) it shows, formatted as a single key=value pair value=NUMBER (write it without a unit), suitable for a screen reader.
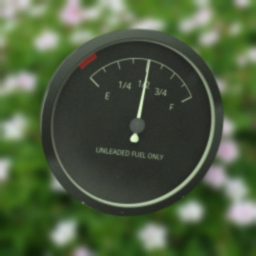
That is value=0.5
